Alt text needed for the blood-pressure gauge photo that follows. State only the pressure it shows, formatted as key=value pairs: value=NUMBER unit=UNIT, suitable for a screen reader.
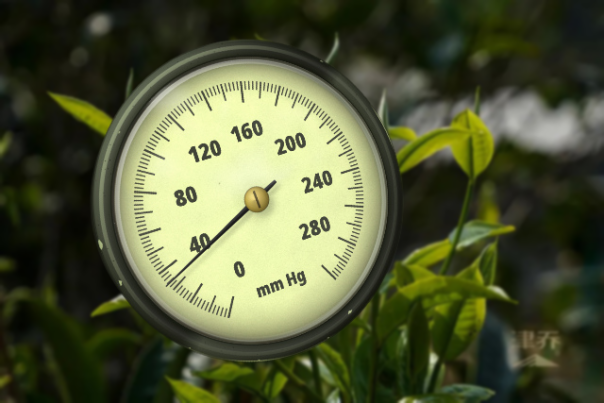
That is value=34 unit=mmHg
